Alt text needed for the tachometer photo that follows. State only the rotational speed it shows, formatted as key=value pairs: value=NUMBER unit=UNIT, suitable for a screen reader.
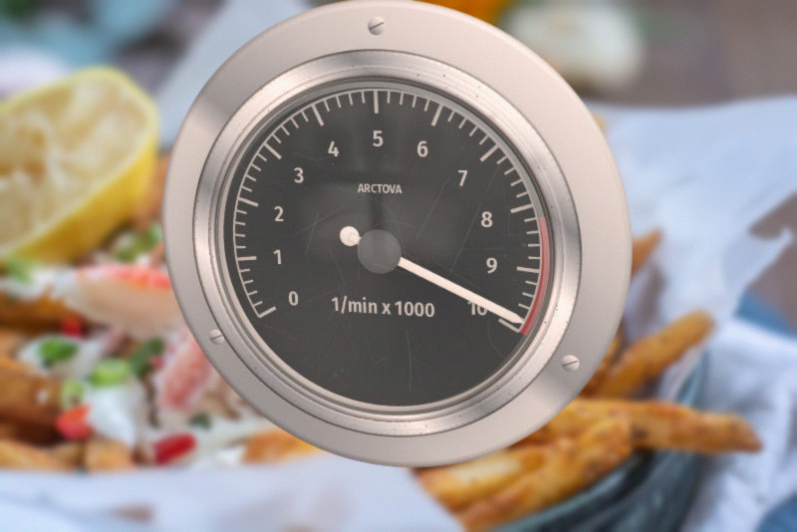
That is value=9800 unit=rpm
